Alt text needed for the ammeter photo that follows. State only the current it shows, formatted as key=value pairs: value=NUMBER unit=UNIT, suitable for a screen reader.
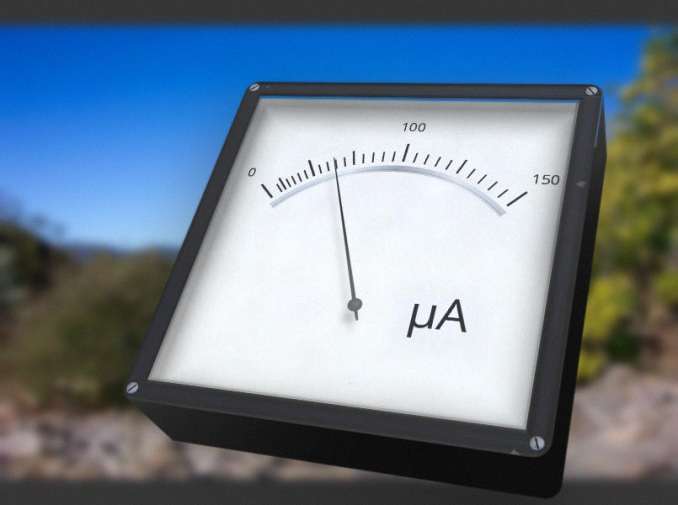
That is value=65 unit=µA
